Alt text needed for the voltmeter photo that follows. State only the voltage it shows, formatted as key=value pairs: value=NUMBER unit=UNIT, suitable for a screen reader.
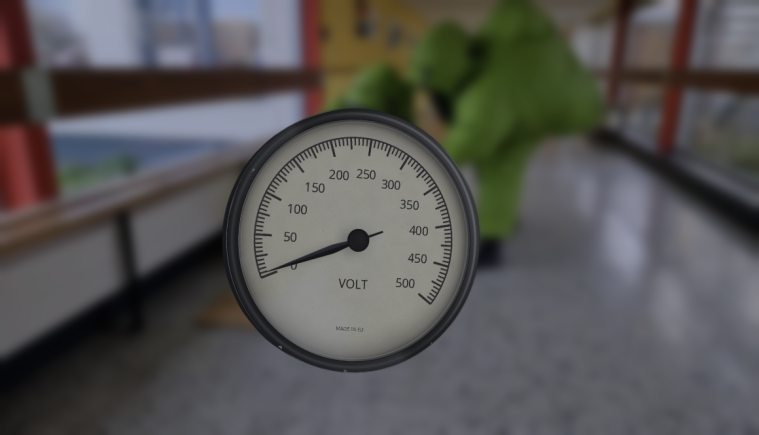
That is value=5 unit=V
